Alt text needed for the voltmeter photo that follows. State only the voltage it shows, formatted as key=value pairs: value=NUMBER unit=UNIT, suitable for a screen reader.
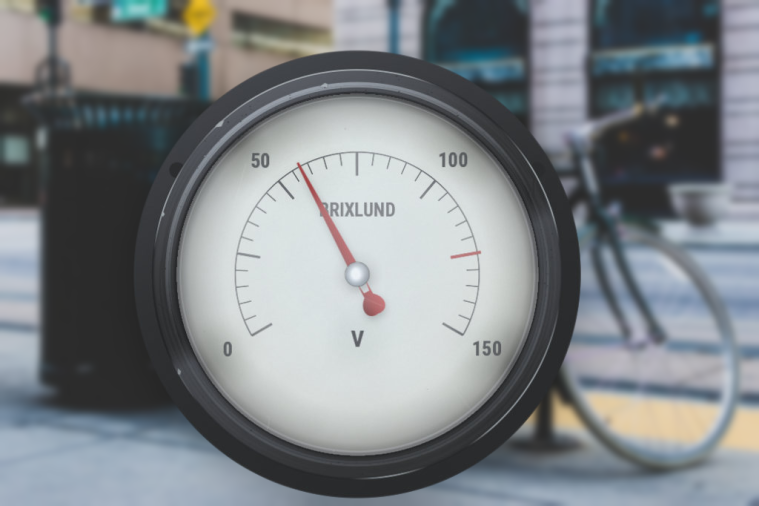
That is value=57.5 unit=V
